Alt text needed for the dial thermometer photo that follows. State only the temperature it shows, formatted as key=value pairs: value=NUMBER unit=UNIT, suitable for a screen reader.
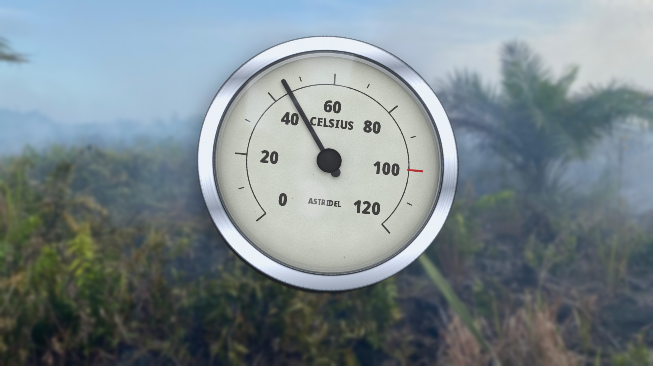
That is value=45 unit=°C
